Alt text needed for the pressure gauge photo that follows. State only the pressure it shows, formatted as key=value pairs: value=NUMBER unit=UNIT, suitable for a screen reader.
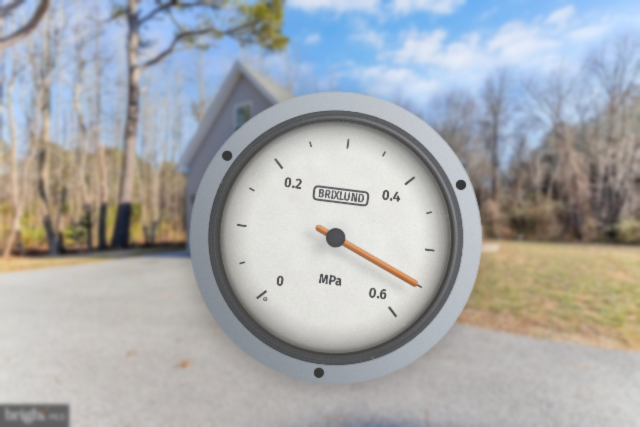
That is value=0.55 unit=MPa
